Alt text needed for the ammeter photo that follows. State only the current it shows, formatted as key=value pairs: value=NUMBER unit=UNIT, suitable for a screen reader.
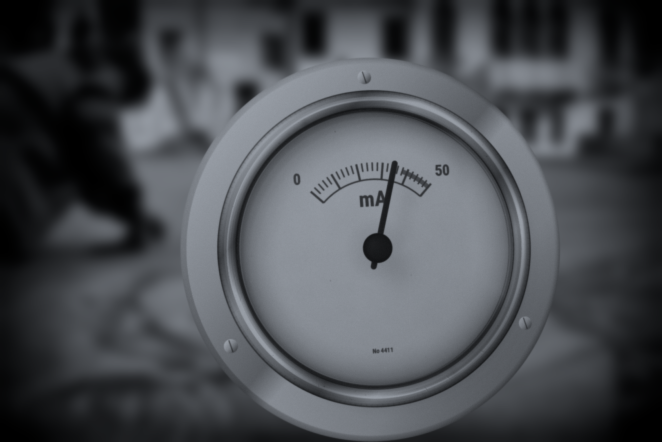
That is value=34 unit=mA
